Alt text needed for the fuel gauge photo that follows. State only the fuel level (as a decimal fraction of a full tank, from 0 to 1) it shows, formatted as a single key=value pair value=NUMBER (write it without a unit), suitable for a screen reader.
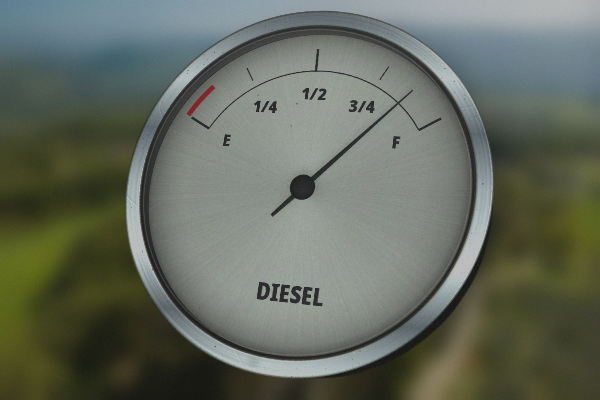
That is value=0.875
